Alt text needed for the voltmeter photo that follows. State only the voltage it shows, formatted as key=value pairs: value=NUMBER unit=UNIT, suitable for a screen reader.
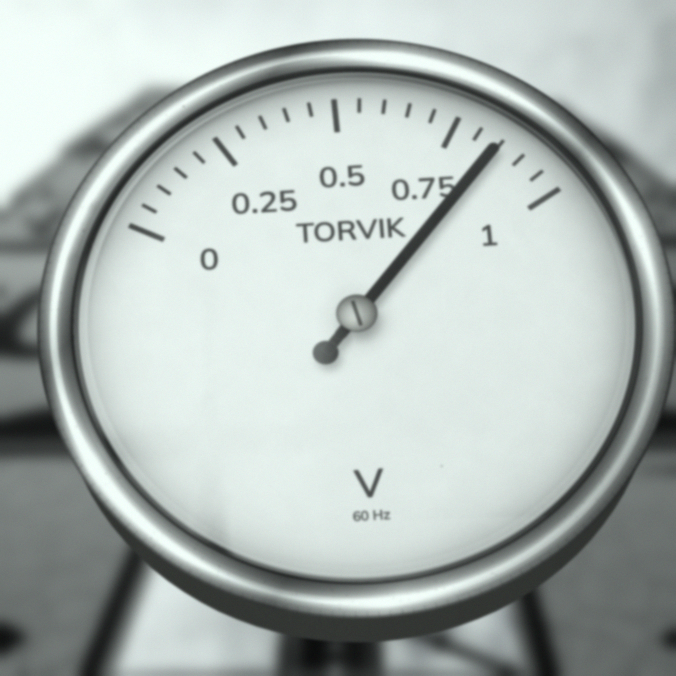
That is value=0.85 unit=V
